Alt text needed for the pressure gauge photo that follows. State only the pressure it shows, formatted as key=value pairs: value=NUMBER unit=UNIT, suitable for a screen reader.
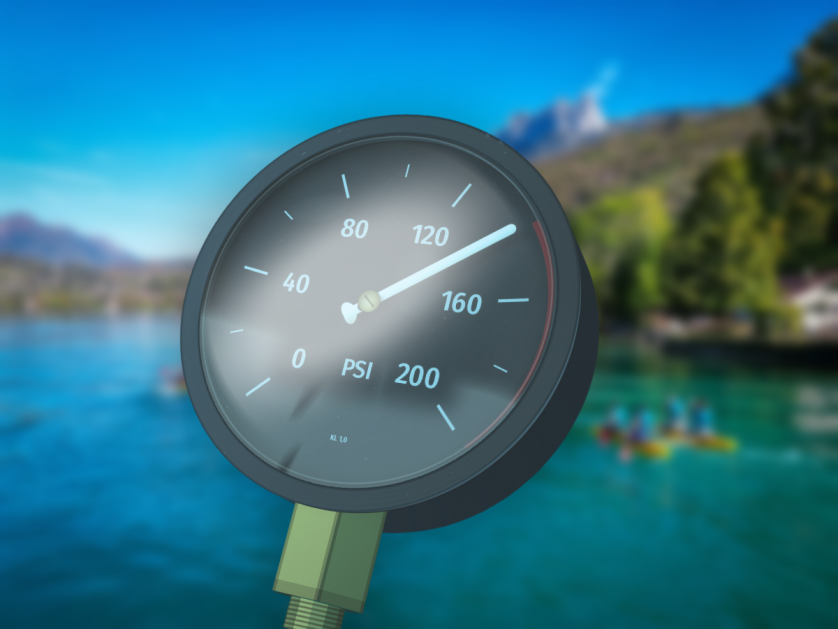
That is value=140 unit=psi
